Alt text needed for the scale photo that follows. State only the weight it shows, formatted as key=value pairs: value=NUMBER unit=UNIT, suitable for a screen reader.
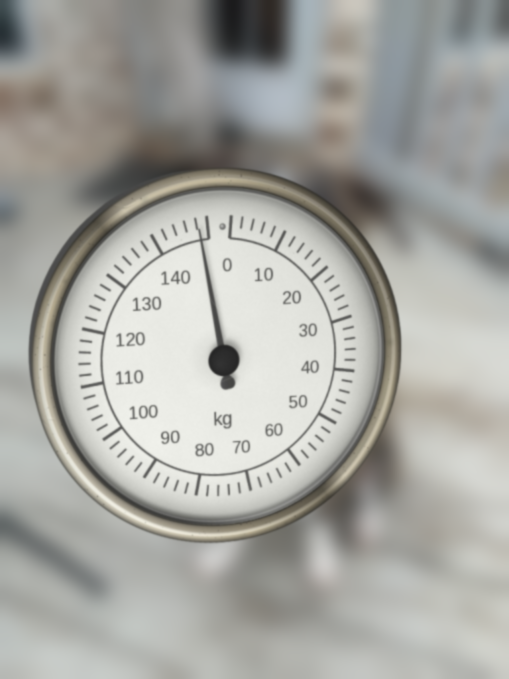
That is value=148 unit=kg
